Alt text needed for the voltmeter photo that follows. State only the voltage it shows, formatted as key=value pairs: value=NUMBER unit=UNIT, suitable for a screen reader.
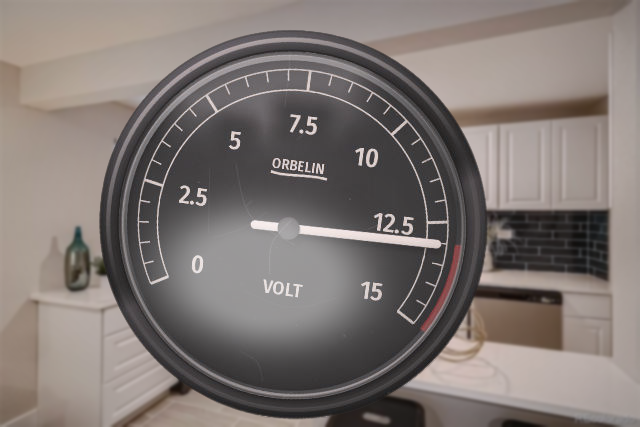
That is value=13 unit=V
